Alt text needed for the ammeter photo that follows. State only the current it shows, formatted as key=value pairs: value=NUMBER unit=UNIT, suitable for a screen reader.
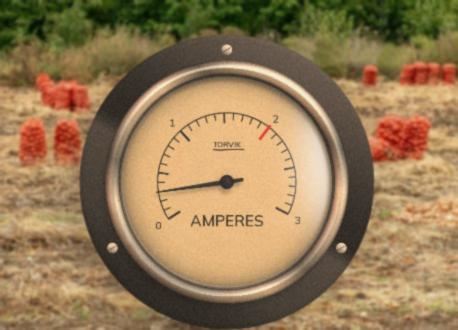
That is value=0.3 unit=A
